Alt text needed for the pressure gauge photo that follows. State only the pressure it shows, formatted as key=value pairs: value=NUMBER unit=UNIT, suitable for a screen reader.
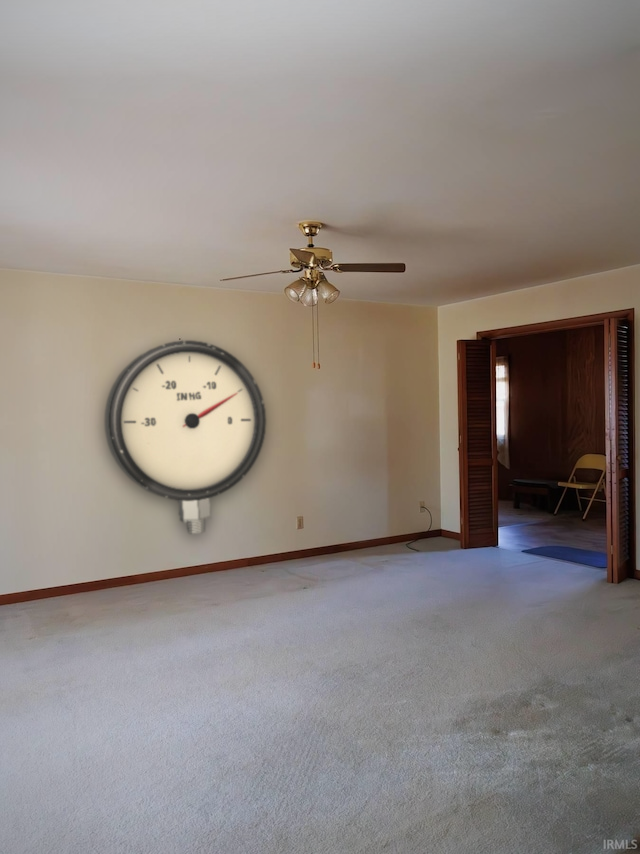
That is value=-5 unit=inHg
